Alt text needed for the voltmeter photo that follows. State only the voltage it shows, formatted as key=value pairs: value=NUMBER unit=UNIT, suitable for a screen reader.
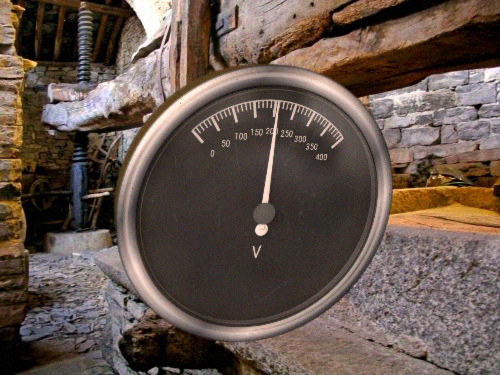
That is value=200 unit=V
